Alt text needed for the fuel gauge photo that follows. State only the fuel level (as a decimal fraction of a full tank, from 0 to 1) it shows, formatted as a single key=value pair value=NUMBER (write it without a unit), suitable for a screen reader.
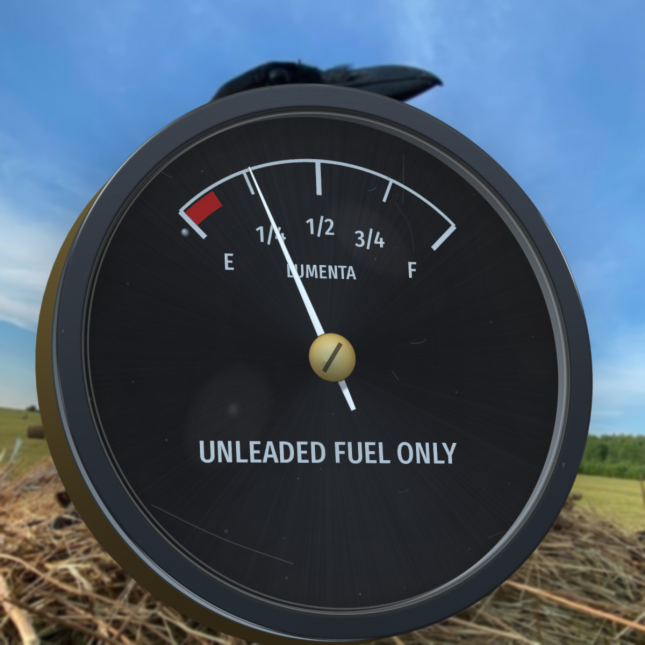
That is value=0.25
